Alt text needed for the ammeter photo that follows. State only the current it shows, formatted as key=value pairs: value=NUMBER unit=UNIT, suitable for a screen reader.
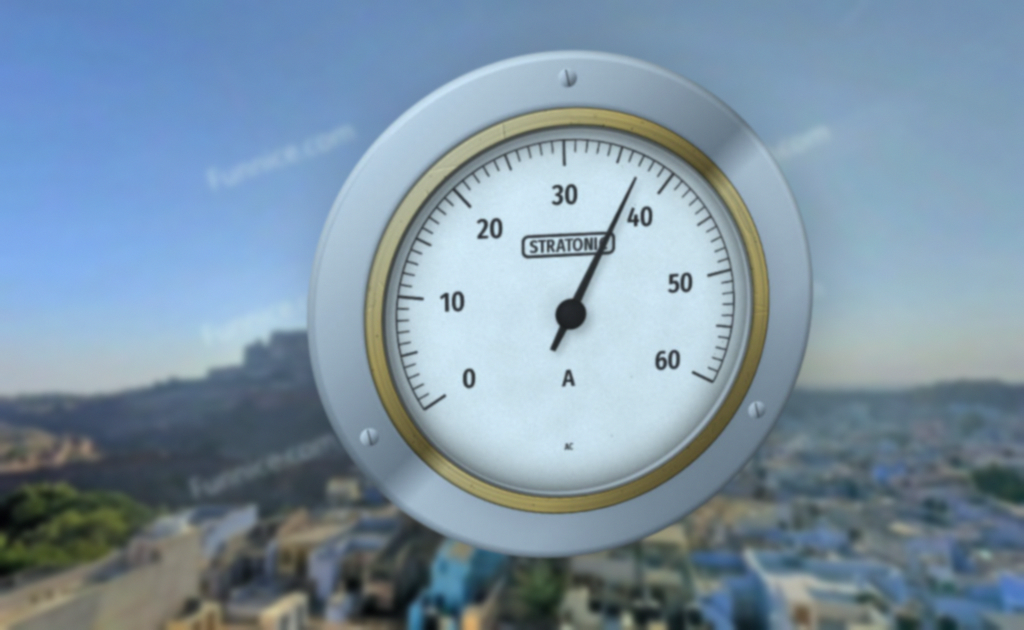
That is value=37 unit=A
